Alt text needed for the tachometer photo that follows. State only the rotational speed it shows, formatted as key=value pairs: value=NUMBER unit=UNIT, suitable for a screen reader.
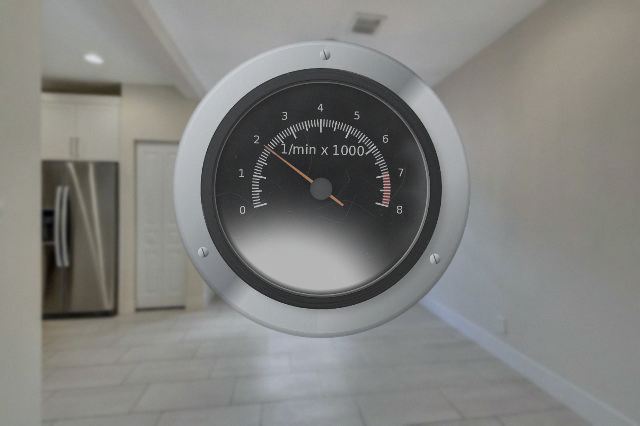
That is value=2000 unit=rpm
